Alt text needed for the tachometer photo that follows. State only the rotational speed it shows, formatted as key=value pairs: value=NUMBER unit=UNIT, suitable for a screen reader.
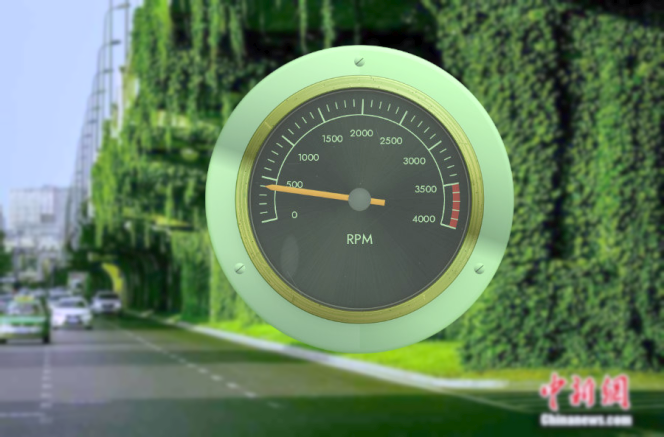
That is value=400 unit=rpm
